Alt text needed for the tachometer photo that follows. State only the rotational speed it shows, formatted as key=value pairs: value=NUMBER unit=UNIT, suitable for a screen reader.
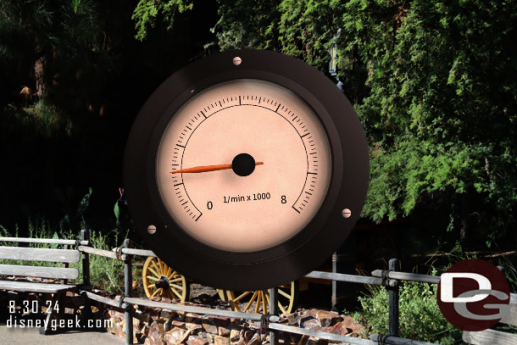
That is value=1300 unit=rpm
